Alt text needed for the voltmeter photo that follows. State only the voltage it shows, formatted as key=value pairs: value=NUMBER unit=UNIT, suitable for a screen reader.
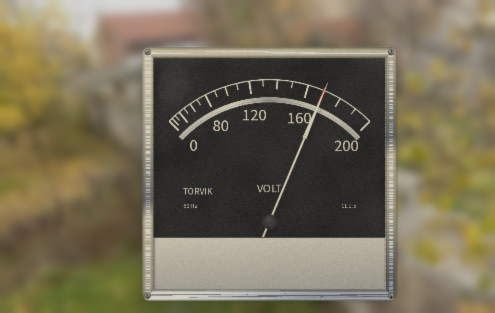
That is value=170 unit=V
